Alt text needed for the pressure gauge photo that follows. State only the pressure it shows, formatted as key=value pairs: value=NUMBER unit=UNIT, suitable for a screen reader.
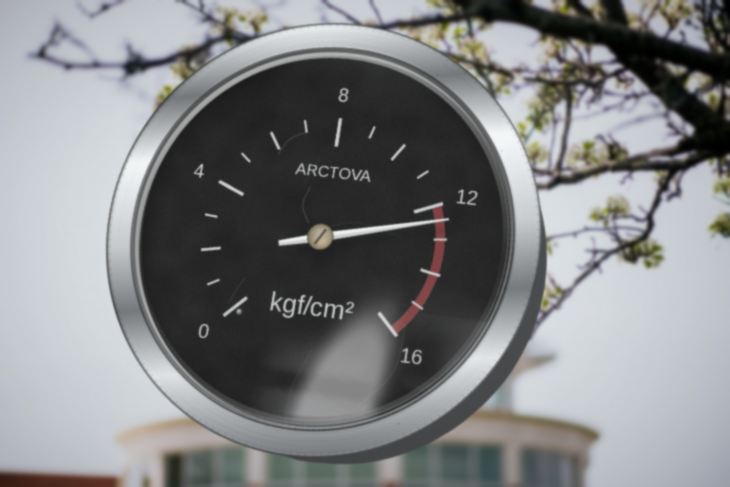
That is value=12.5 unit=kg/cm²
